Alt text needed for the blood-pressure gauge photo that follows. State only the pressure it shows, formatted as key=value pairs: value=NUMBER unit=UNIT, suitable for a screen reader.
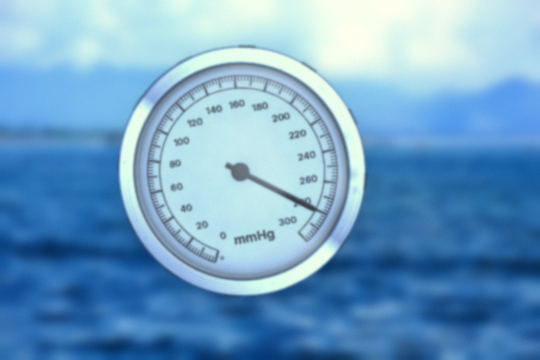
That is value=280 unit=mmHg
